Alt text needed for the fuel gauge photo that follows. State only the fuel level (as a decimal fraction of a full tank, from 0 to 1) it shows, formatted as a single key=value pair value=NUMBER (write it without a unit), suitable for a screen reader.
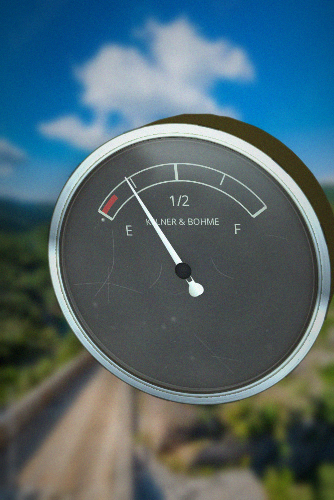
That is value=0.25
